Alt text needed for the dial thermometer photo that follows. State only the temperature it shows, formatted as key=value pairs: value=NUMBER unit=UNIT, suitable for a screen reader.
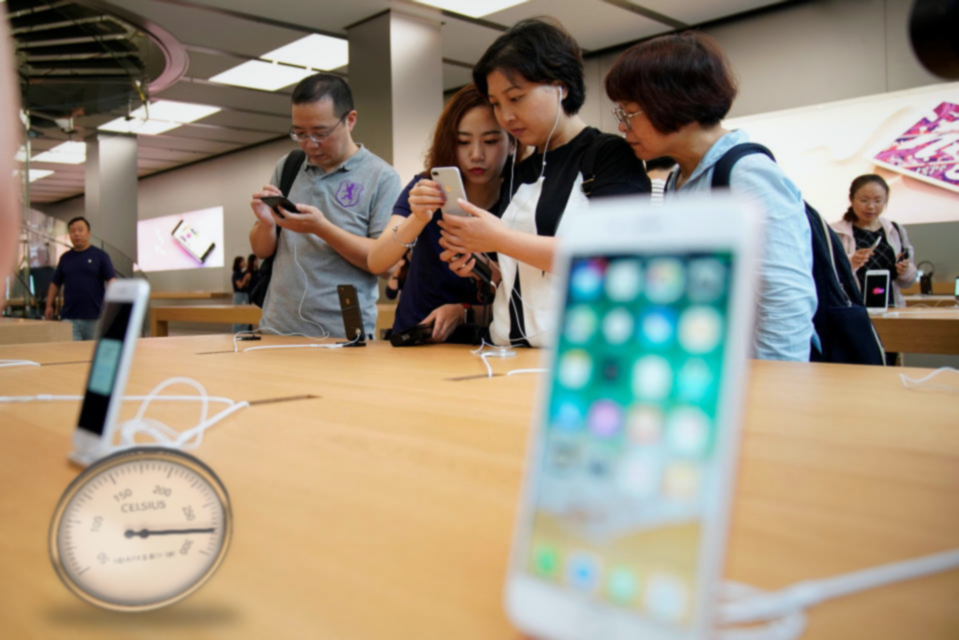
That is value=275 unit=°C
